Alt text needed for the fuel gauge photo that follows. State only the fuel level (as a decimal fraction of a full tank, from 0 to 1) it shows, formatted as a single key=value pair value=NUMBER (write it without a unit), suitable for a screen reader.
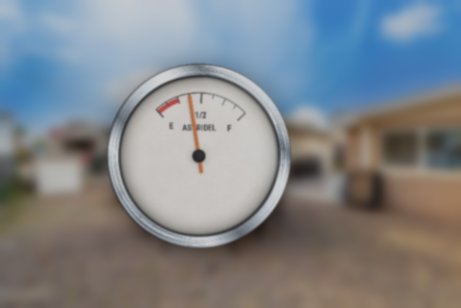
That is value=0.375
